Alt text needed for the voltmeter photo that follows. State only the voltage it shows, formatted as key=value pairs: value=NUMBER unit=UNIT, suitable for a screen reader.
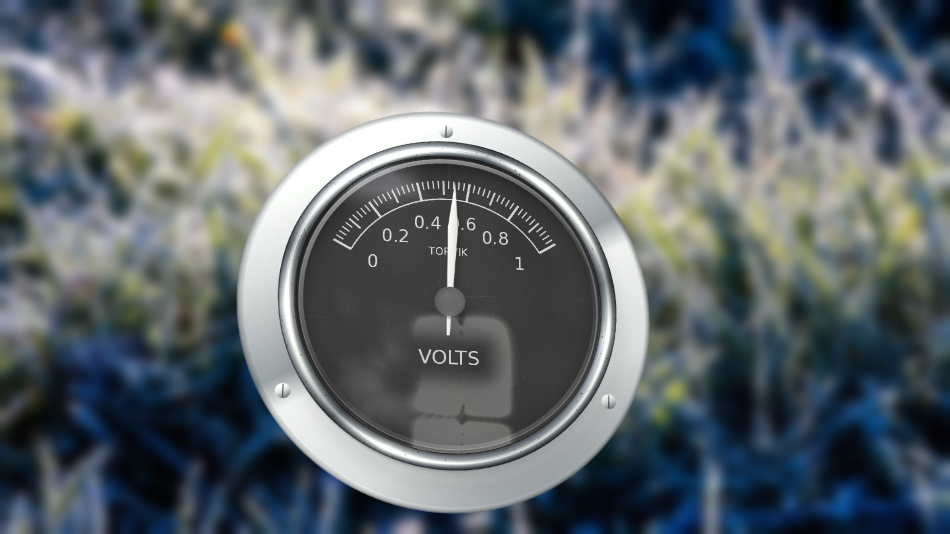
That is value=0.54 unit=V
